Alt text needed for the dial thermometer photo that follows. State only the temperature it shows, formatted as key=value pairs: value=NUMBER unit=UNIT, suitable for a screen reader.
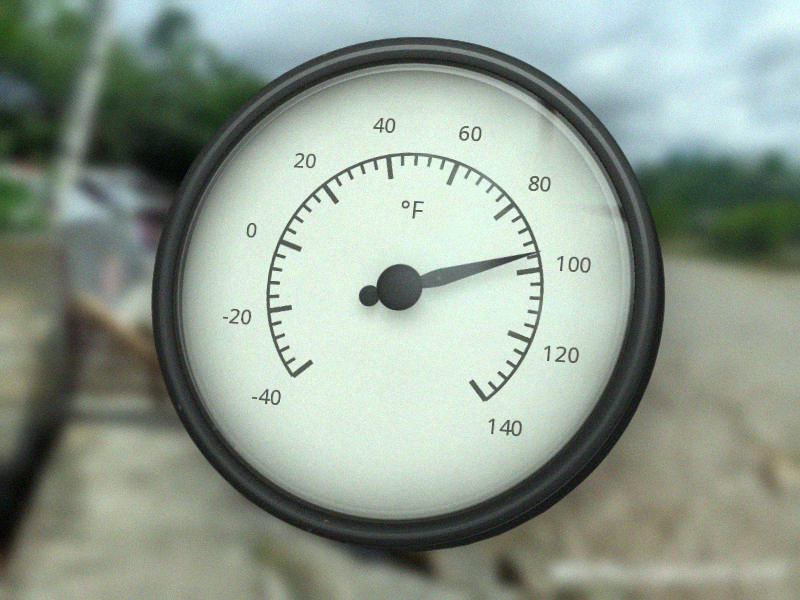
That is value=96 unit=°F
